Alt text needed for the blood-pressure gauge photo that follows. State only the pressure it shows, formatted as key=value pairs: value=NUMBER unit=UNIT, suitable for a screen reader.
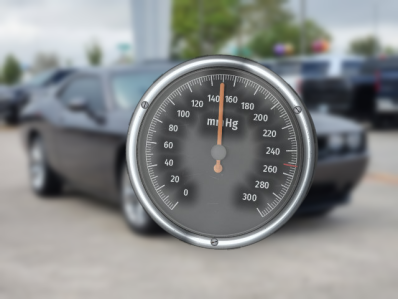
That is value=150 unit=mmHg
